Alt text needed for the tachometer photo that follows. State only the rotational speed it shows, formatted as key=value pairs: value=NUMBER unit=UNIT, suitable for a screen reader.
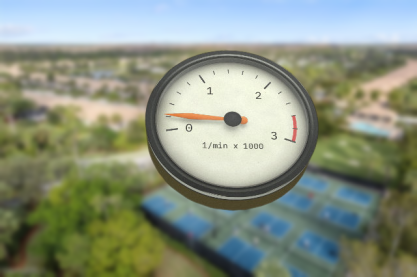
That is value=200 unit=rpm
